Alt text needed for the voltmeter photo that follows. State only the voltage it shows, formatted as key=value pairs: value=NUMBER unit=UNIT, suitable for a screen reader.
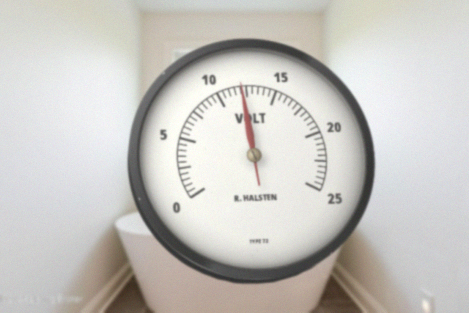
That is value=12 unit=V
